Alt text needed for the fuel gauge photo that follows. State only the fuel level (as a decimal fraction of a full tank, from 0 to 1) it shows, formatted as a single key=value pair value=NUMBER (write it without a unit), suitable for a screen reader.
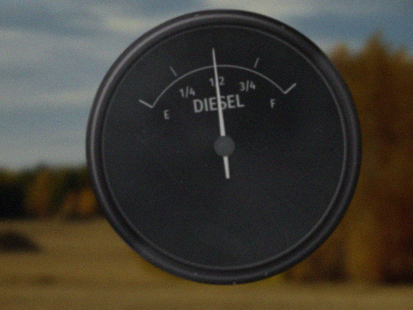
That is value=0.5
